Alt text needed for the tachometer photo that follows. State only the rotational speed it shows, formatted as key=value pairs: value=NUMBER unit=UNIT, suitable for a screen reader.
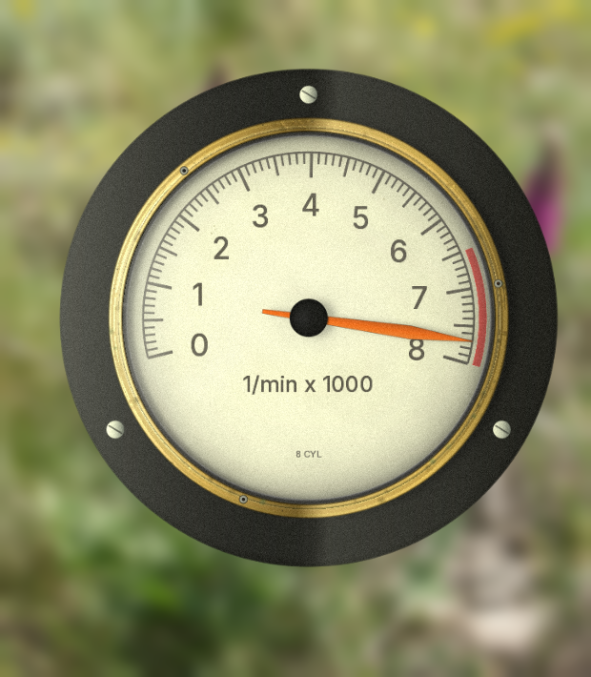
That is value=7700 unit=rpm
